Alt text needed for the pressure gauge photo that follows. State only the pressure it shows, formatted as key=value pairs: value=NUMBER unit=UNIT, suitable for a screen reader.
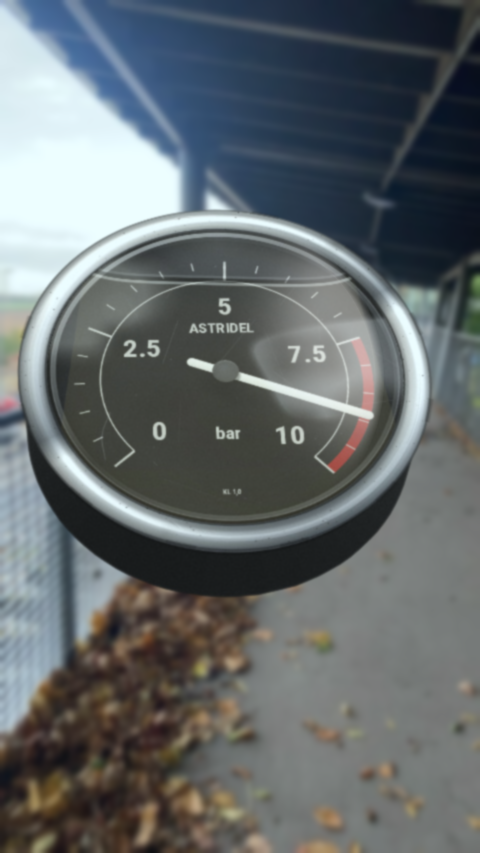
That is value=9 unit=bar
